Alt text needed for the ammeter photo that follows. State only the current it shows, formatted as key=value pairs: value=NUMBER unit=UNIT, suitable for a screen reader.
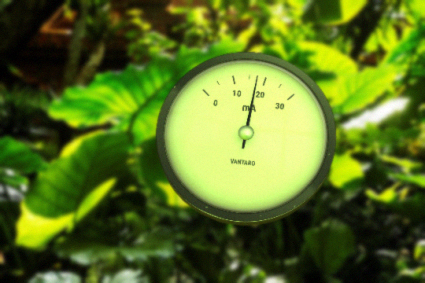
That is value=17.5 unit=mA
